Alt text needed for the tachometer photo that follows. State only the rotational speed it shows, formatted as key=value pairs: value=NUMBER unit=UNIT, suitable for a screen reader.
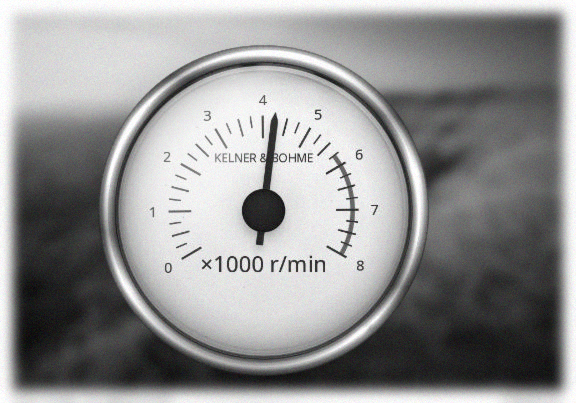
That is value=4250 unit=rpm
